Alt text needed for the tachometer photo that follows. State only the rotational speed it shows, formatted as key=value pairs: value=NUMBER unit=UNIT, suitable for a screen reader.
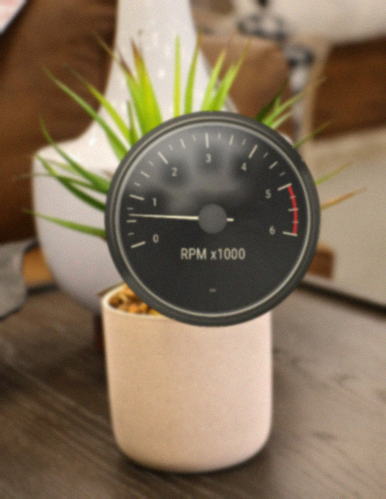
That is value=625 unit=rpm
